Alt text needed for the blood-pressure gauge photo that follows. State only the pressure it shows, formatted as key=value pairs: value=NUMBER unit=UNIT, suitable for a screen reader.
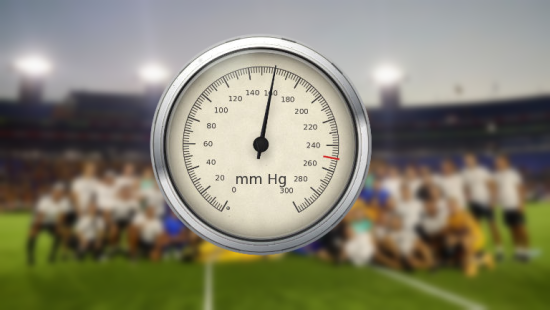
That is value=160 unit=mmHg
